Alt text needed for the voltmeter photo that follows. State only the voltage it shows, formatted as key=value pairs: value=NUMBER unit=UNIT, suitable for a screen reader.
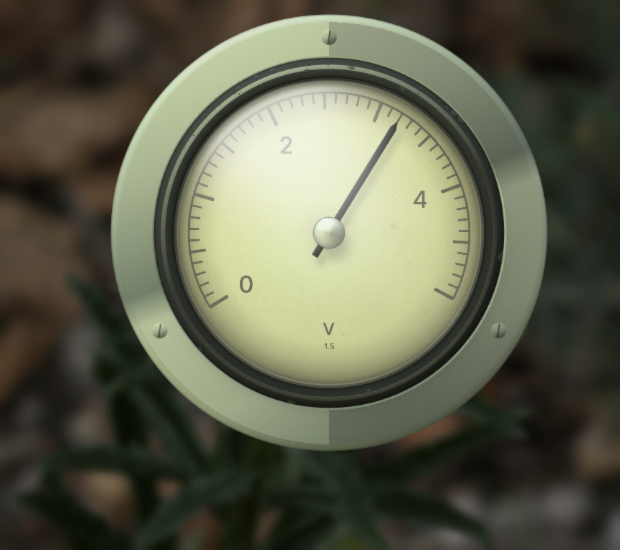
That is value=3.2 unit=V
